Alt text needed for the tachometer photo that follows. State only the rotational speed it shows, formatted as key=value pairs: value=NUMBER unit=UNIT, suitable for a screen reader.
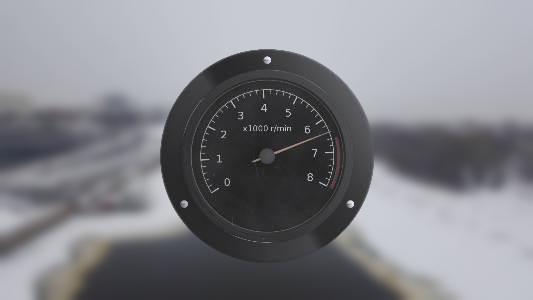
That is value=6400 unit=rpm
